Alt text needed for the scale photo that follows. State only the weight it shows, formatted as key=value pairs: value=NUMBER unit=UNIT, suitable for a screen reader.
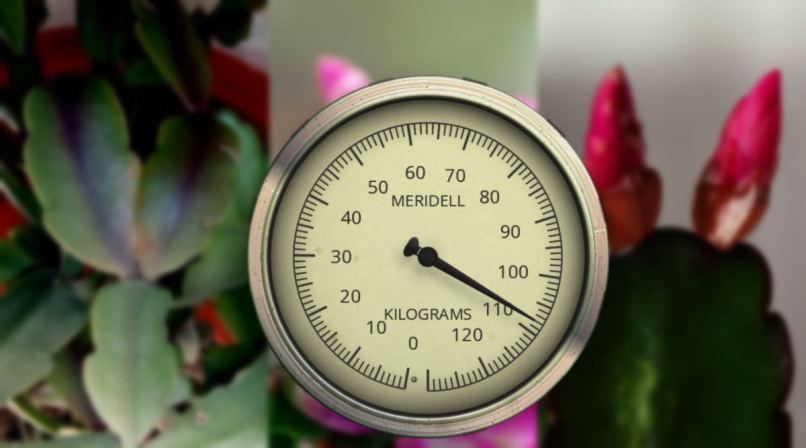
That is value=108 unit=kg
